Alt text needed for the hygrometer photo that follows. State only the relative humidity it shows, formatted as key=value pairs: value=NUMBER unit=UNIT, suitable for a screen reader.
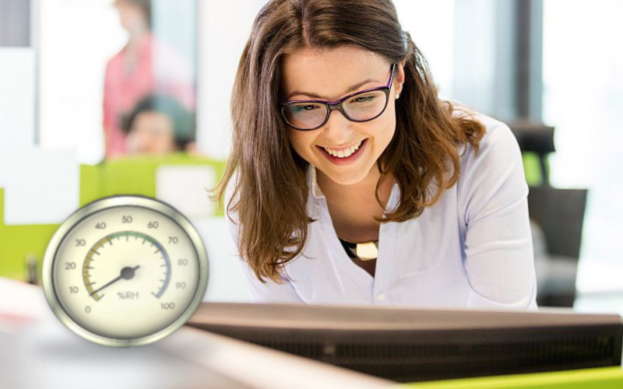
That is value=5 unit=%
